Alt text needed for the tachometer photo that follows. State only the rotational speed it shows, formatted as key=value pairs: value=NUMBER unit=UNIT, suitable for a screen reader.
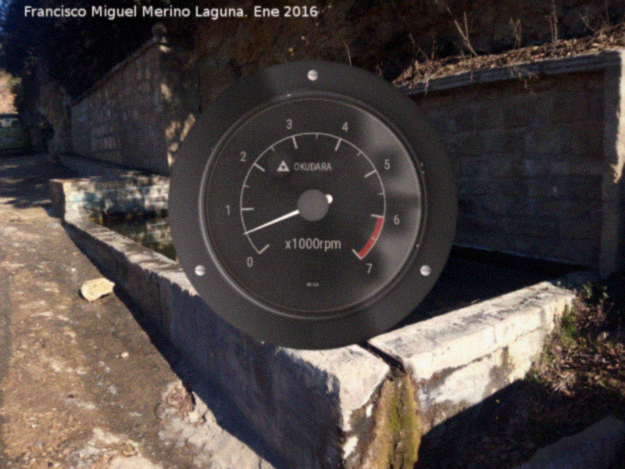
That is value=500 unit=rpm
